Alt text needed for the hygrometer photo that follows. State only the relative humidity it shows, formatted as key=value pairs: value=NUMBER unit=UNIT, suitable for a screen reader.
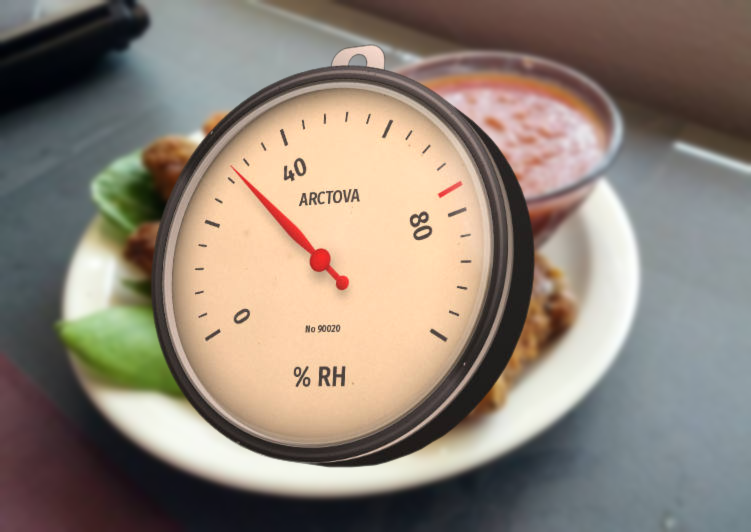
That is value=30 unit=%
